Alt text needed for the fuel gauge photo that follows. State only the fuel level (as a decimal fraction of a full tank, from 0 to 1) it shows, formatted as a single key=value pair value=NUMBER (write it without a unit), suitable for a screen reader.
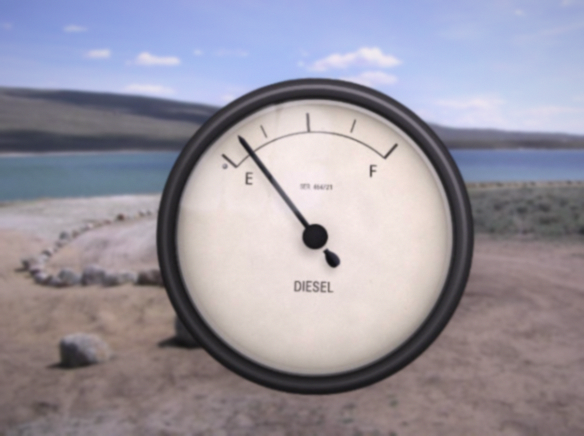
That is value=0.125
